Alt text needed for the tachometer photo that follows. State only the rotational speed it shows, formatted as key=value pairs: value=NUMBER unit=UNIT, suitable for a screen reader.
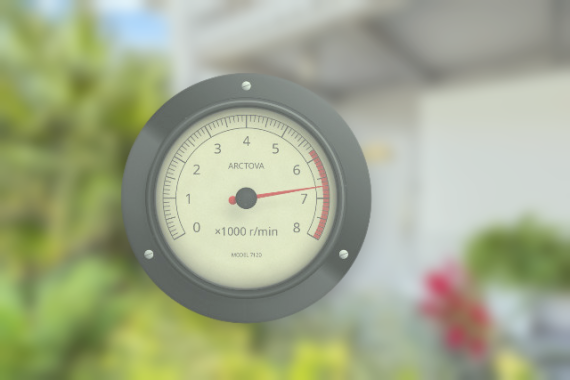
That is value=6700 unit=rpm
